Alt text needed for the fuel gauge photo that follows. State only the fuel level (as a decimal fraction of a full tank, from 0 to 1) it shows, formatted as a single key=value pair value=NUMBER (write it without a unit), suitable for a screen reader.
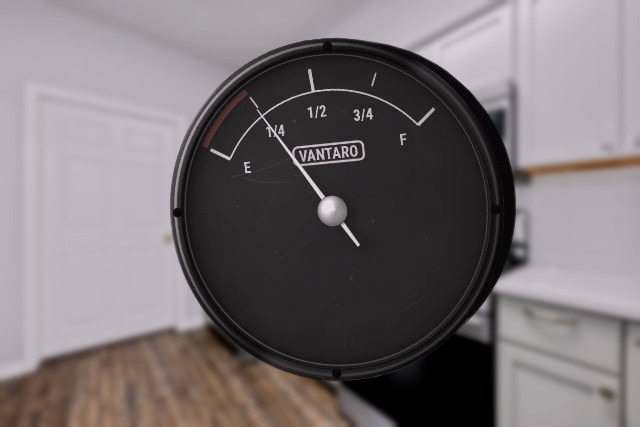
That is value=0.25
